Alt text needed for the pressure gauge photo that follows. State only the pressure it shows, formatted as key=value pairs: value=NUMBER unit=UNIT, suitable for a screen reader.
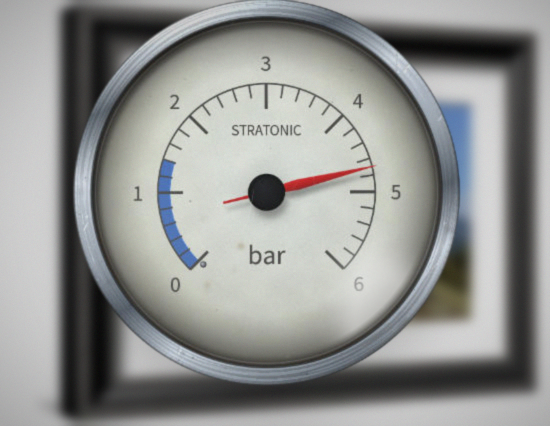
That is value=4.7 unit=bar
